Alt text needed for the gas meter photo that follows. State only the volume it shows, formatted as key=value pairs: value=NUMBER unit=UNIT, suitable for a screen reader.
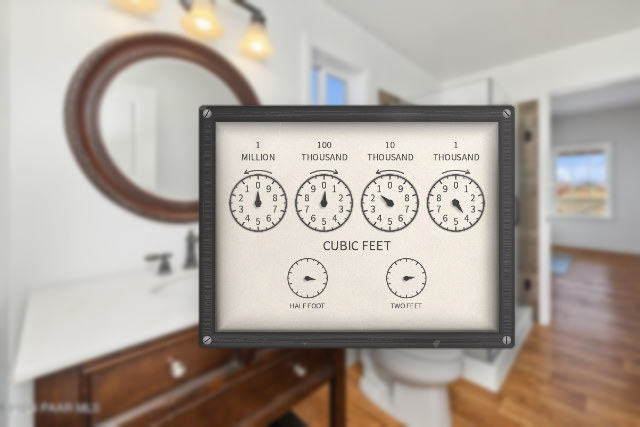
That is value=1400 unit=ft³
